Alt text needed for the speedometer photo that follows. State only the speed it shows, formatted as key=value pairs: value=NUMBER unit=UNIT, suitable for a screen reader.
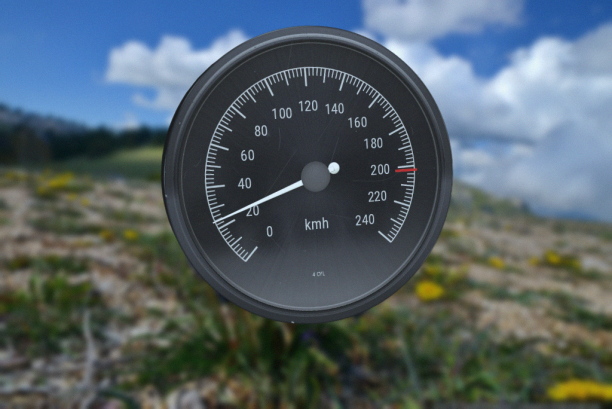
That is value=24 unit=km/h
